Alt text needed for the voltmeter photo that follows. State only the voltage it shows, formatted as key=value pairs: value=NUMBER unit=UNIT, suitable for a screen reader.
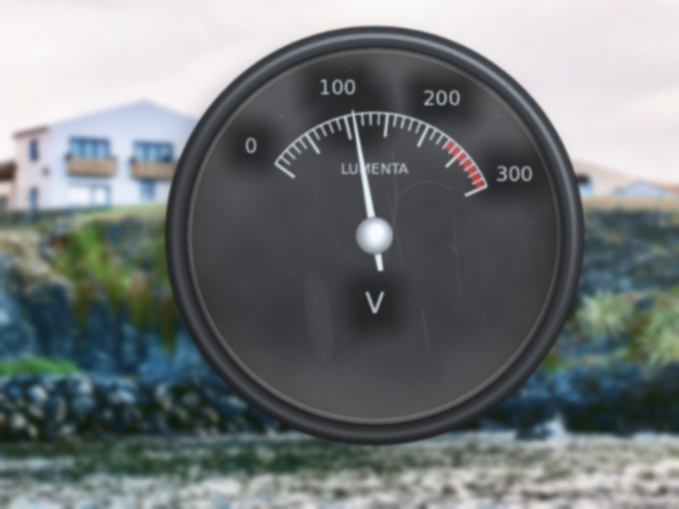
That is value=110 unit=V
